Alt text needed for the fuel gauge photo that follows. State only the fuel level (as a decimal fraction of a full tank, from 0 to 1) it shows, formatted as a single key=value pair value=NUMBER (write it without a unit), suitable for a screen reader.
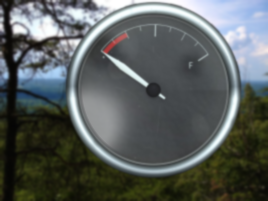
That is value=0
